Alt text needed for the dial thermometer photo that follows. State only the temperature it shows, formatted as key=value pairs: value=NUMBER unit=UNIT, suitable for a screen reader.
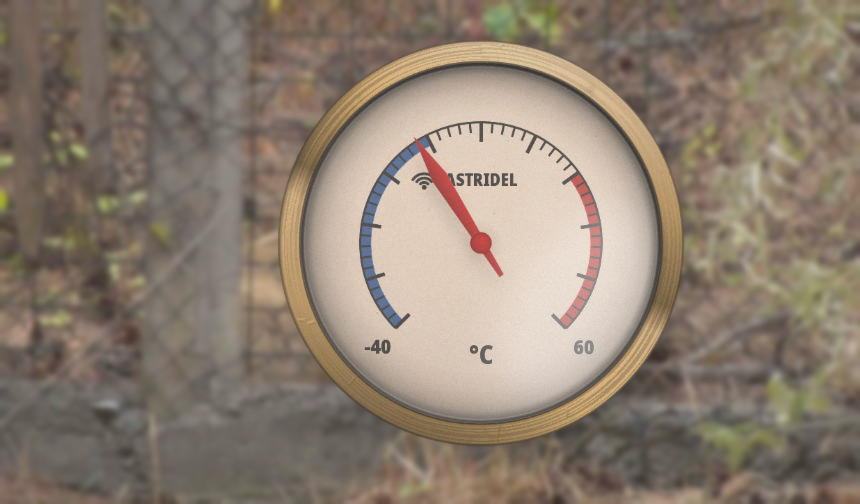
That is value=-2 unit=°C
